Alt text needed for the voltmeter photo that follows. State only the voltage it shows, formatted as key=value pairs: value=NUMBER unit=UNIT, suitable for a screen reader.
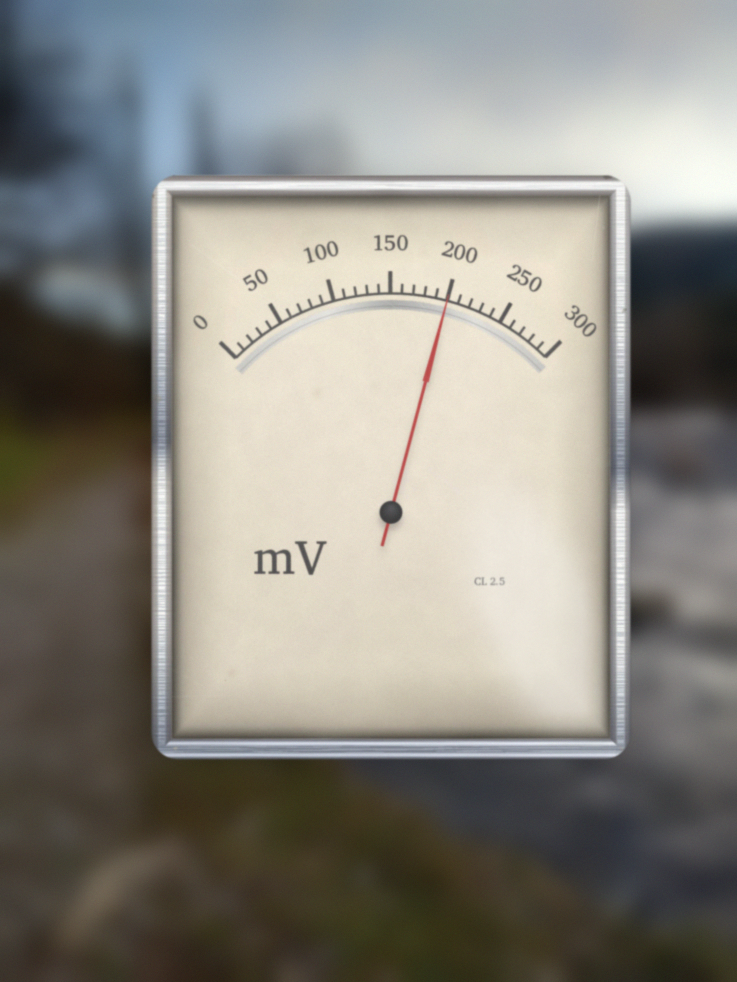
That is value=200 unit=mV
